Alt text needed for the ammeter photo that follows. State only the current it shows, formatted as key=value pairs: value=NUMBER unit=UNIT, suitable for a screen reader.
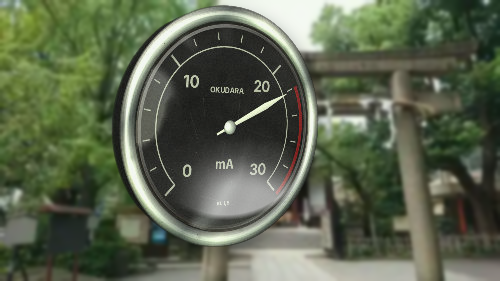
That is value=22 unit=mA
